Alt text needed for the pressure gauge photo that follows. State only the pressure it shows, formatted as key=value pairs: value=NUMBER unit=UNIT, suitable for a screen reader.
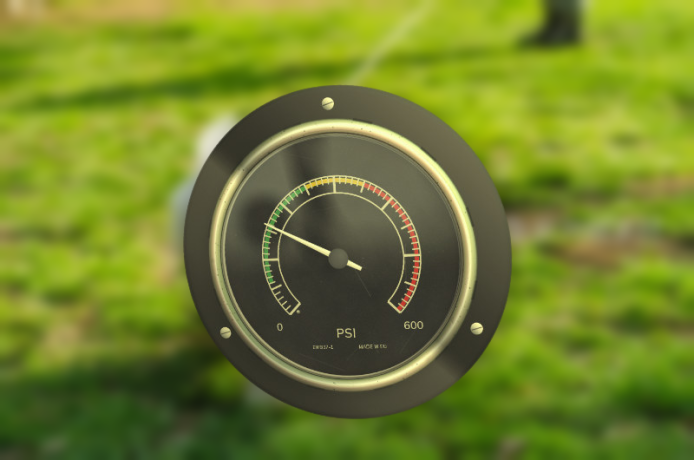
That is value=160 unit=psi
